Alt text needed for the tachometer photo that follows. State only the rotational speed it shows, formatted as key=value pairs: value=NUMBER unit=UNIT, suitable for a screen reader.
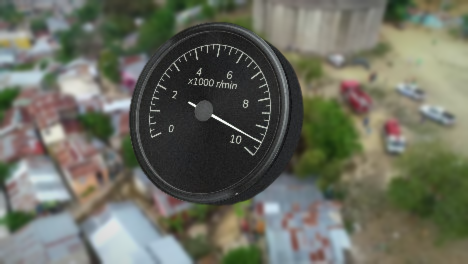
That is value=9500 unit=rpm
